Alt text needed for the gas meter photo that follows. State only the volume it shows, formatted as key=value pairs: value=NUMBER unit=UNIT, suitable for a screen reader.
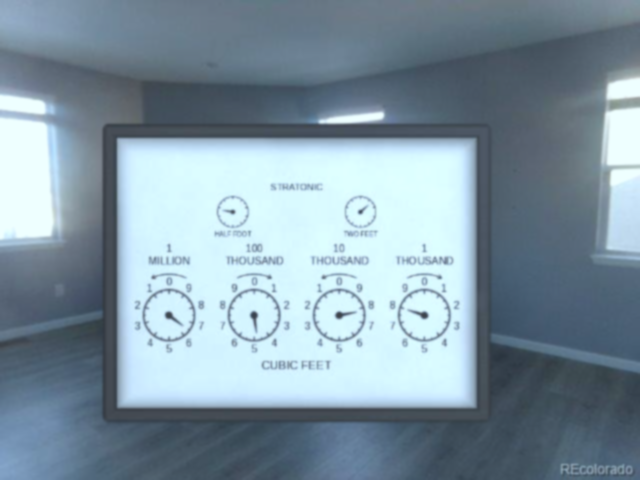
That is value=647800 unit=ft³
